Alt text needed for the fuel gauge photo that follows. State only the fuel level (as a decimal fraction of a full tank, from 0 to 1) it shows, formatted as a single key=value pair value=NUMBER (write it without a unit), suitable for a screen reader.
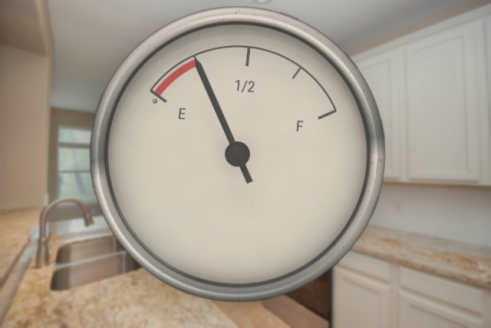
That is value=0.25
